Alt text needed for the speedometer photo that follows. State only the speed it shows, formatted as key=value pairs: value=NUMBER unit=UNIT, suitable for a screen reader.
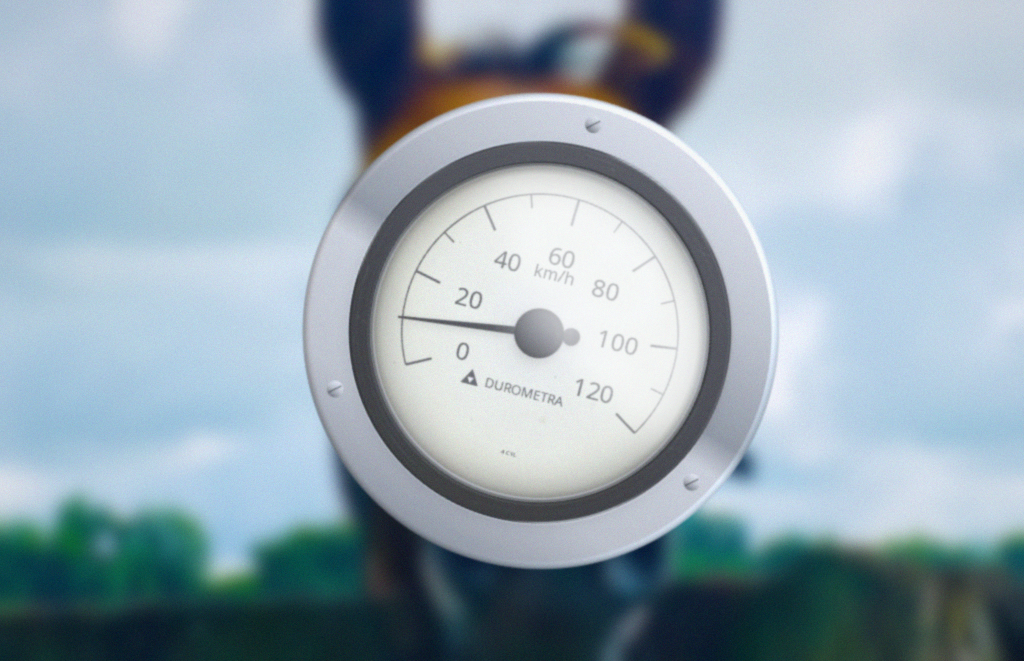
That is value=10 unit=km/h
